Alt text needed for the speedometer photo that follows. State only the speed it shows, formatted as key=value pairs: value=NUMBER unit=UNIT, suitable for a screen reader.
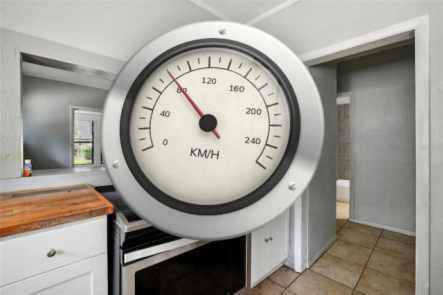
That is value=80 unit=km/h
